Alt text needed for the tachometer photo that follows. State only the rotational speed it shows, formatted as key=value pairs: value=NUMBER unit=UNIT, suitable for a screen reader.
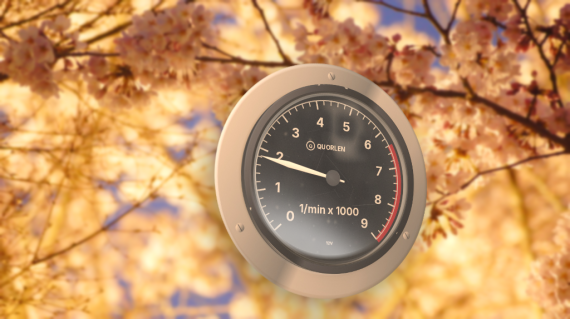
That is value=1800 unit=rpm
